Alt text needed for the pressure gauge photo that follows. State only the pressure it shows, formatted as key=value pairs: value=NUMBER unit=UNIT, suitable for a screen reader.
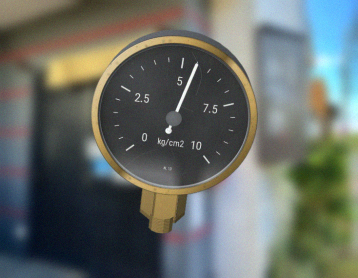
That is value=5.5 unit=kg/cm²
